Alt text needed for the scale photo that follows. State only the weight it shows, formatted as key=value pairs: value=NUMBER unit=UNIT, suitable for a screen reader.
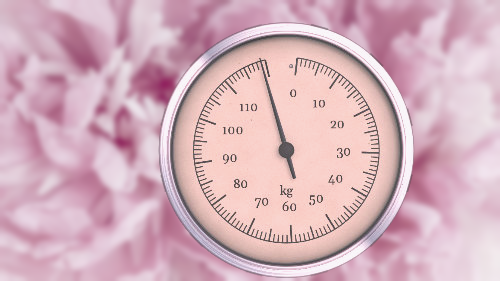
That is value=119 unit=kg
